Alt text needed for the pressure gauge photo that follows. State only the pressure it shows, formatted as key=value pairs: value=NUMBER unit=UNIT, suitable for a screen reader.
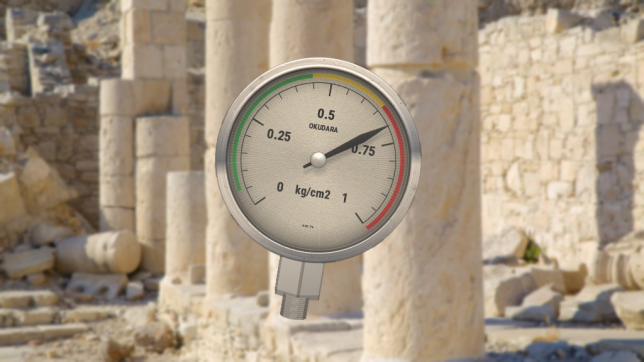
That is value=0.7 unit=kg/cm²
